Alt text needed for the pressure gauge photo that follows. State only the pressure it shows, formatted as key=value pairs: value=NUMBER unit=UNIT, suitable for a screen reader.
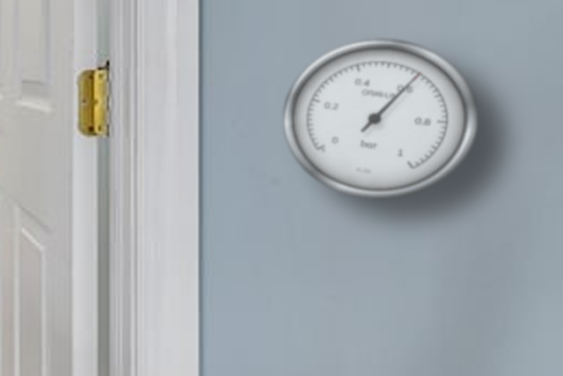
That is value=0.6 unit=bar
